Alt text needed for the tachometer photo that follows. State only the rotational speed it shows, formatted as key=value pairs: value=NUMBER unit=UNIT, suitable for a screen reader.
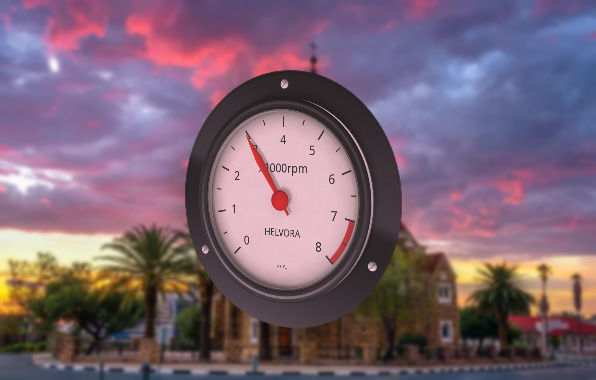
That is value=3000 unit=rpm
